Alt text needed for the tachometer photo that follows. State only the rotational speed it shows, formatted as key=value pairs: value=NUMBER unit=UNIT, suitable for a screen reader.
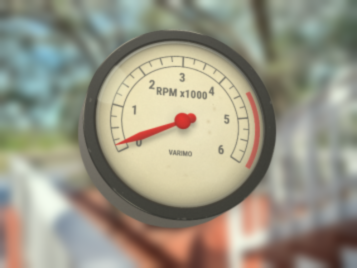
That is value=125 unit=rpm
